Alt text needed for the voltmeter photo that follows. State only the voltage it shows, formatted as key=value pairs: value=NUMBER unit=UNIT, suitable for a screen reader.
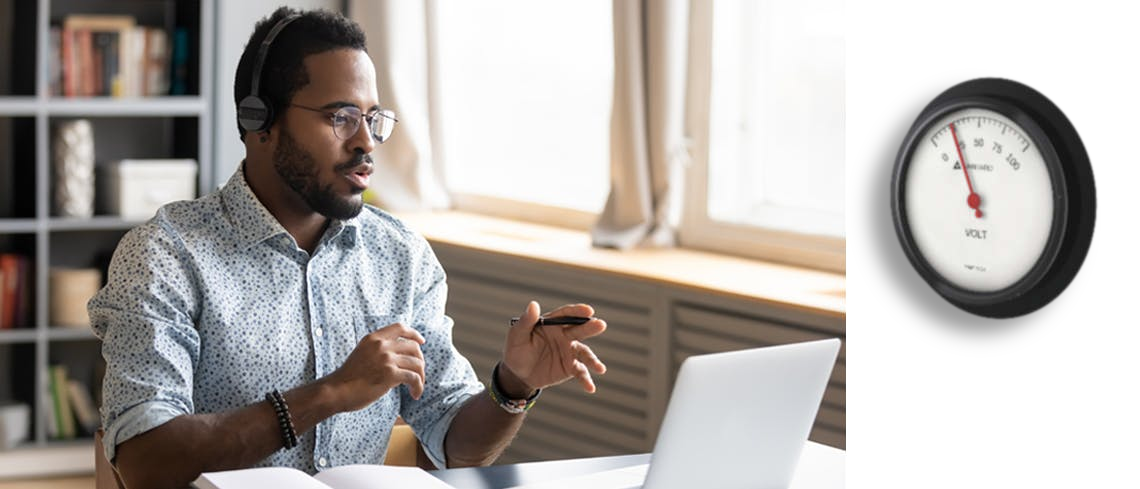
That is value=25 unit=V
